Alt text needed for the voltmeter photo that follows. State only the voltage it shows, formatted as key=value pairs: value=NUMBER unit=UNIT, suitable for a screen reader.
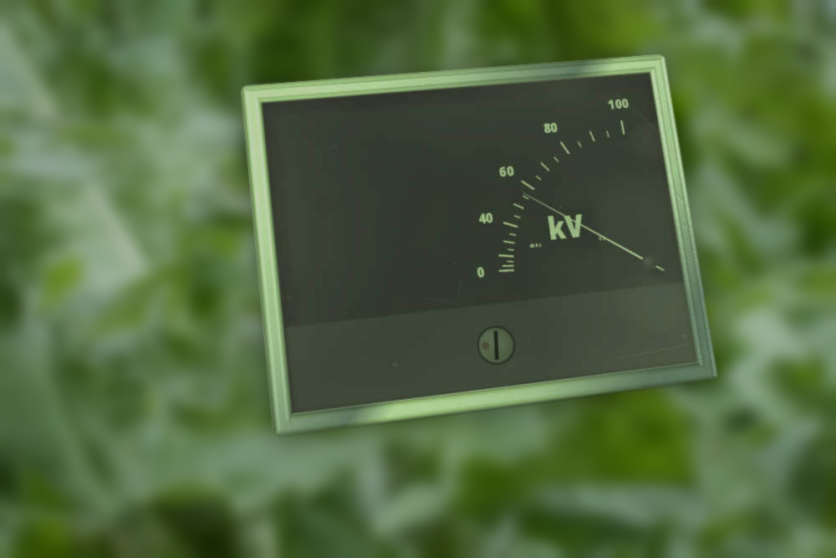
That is value=55 unit=kV
